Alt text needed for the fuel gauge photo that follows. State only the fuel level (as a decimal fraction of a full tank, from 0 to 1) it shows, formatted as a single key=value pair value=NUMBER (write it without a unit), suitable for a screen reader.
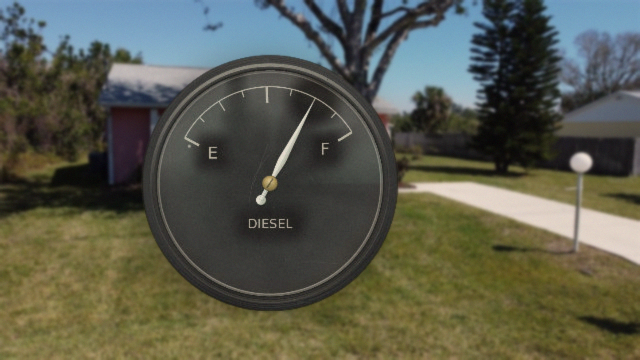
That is value=0.75
